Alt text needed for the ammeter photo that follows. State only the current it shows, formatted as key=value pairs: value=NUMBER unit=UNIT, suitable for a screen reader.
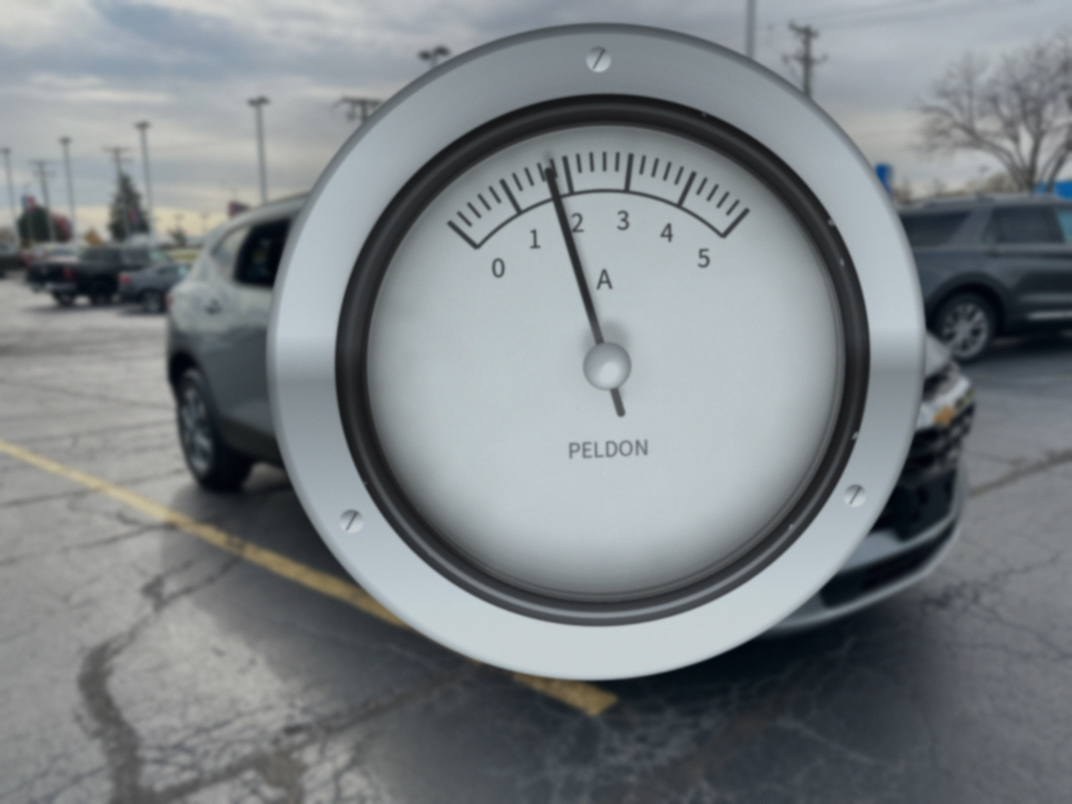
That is value=1.7 unit=A
